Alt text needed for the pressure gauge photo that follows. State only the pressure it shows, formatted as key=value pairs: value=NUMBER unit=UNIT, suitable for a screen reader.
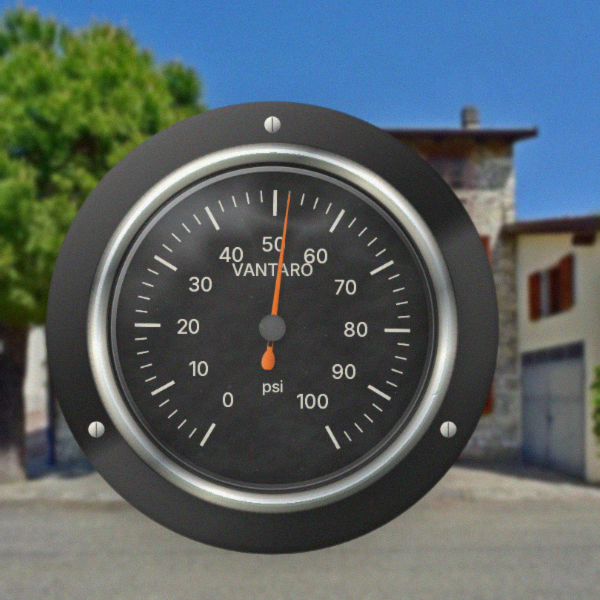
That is value=52 unit=psi
